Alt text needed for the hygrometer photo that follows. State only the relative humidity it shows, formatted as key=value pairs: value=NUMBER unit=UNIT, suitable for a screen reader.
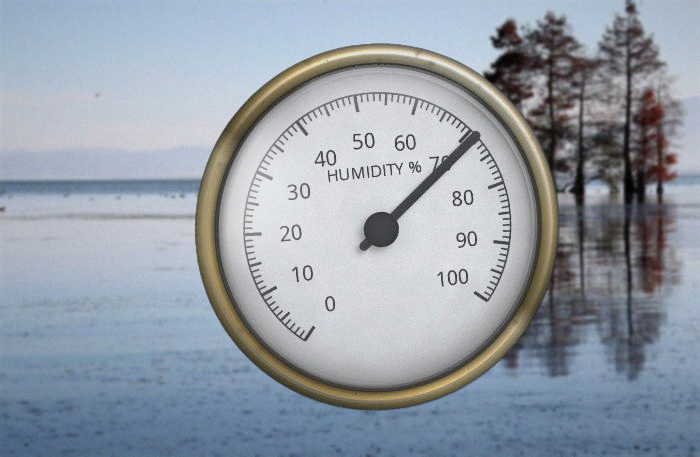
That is value=71 unit=%
